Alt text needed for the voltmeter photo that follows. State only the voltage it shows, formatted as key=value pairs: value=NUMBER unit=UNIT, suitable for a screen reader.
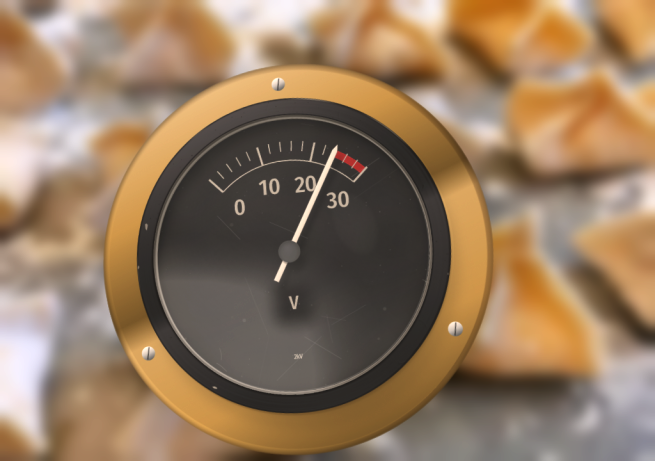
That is value=24 unit=V
